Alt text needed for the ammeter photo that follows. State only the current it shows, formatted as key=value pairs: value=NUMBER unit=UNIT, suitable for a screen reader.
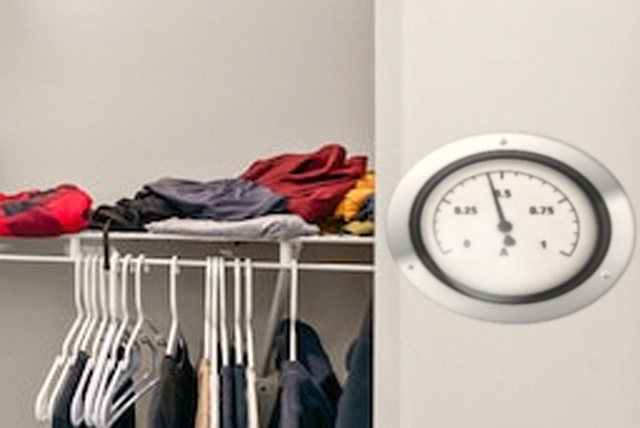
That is value=0.45 unit=A
